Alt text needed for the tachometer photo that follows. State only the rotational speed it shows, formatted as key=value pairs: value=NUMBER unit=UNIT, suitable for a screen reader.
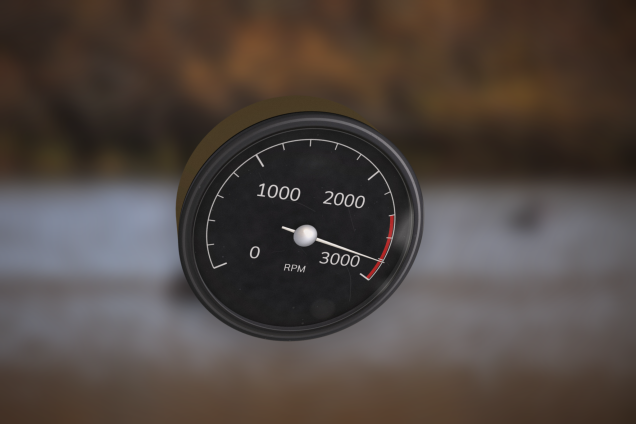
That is value=2800 unit=rpm
